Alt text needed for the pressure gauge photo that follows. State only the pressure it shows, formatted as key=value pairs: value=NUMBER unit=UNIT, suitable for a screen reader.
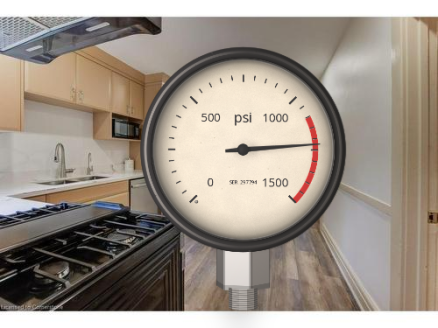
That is value=1225 unit=psi
